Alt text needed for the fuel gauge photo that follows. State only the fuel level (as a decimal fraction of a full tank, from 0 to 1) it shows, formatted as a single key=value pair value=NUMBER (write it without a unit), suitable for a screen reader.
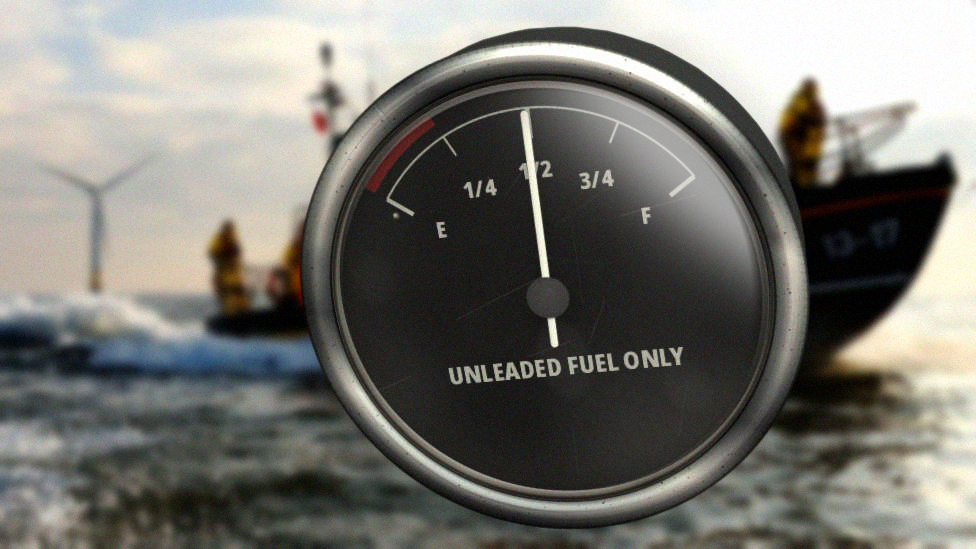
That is value=0.5
